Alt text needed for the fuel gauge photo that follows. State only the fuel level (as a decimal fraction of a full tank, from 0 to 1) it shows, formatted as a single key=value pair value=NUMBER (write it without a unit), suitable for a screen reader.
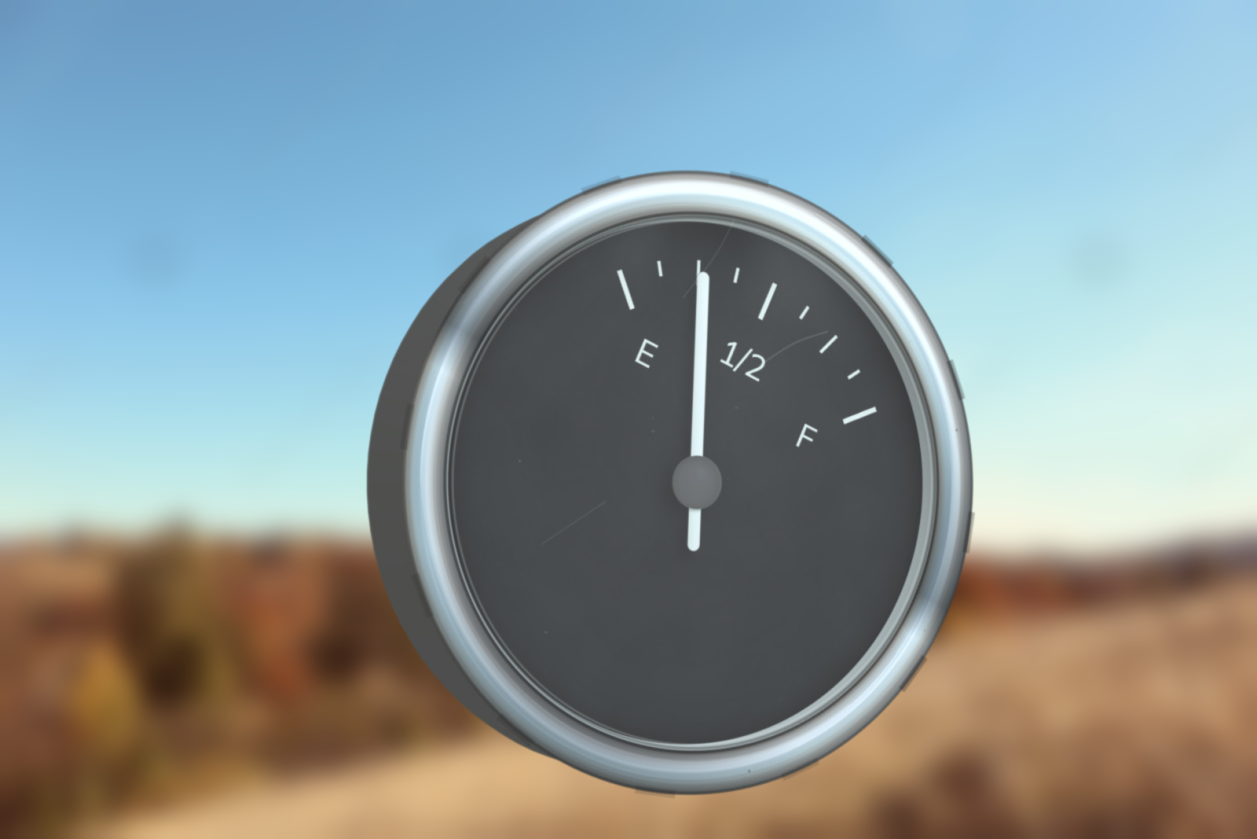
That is value=0.25
